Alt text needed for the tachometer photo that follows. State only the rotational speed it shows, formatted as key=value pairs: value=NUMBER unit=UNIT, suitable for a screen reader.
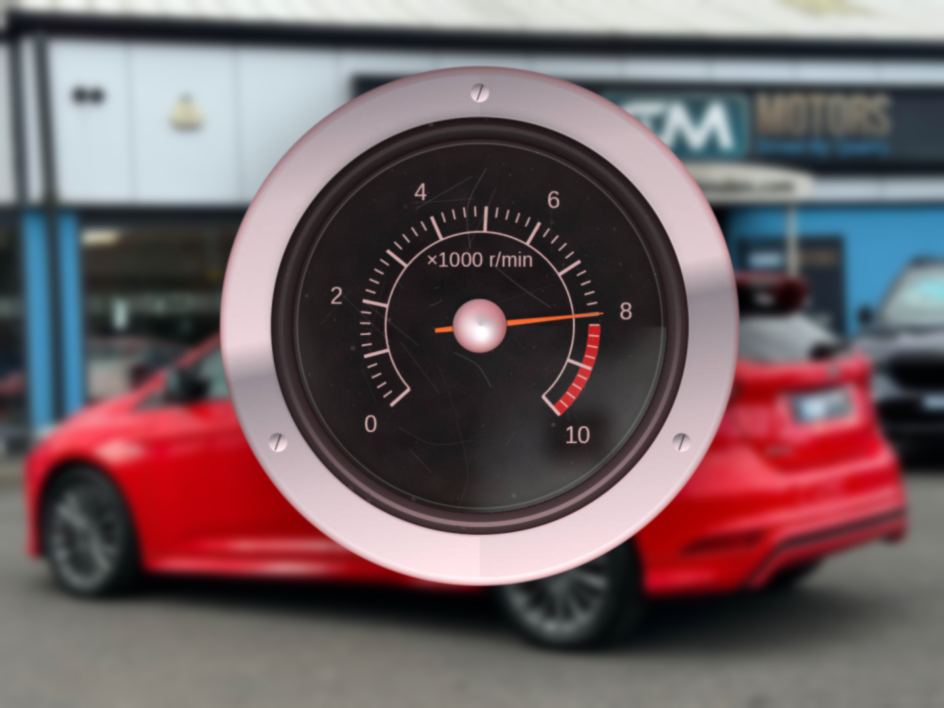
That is value=8000 unit=rpm
